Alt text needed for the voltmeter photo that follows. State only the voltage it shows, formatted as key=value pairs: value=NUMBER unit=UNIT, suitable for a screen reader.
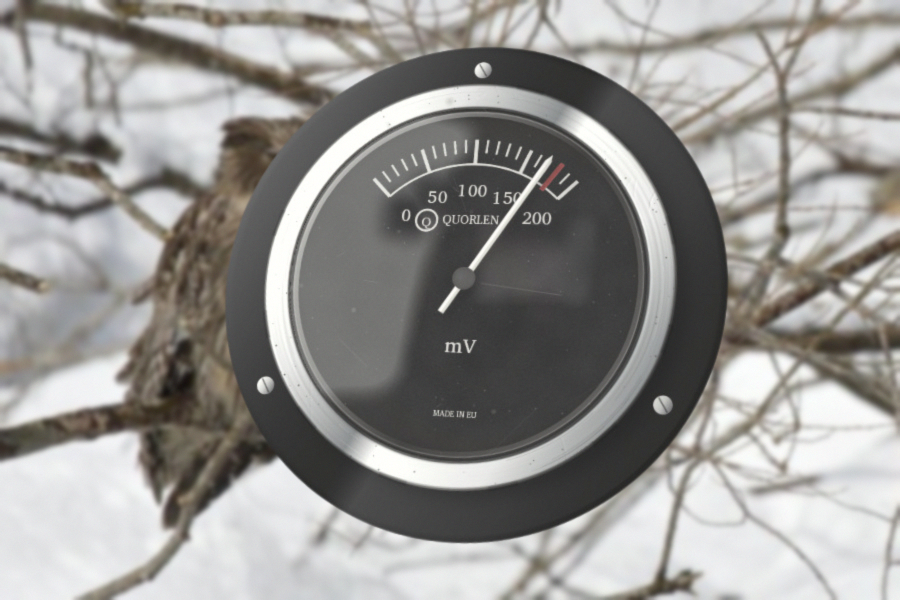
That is value=170 unit=mV
